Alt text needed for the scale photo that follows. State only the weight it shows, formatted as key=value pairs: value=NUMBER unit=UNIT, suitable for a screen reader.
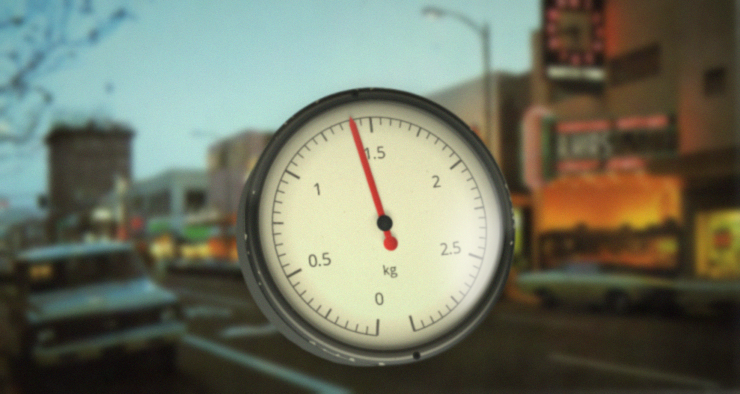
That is value=1.4 unit=kg
